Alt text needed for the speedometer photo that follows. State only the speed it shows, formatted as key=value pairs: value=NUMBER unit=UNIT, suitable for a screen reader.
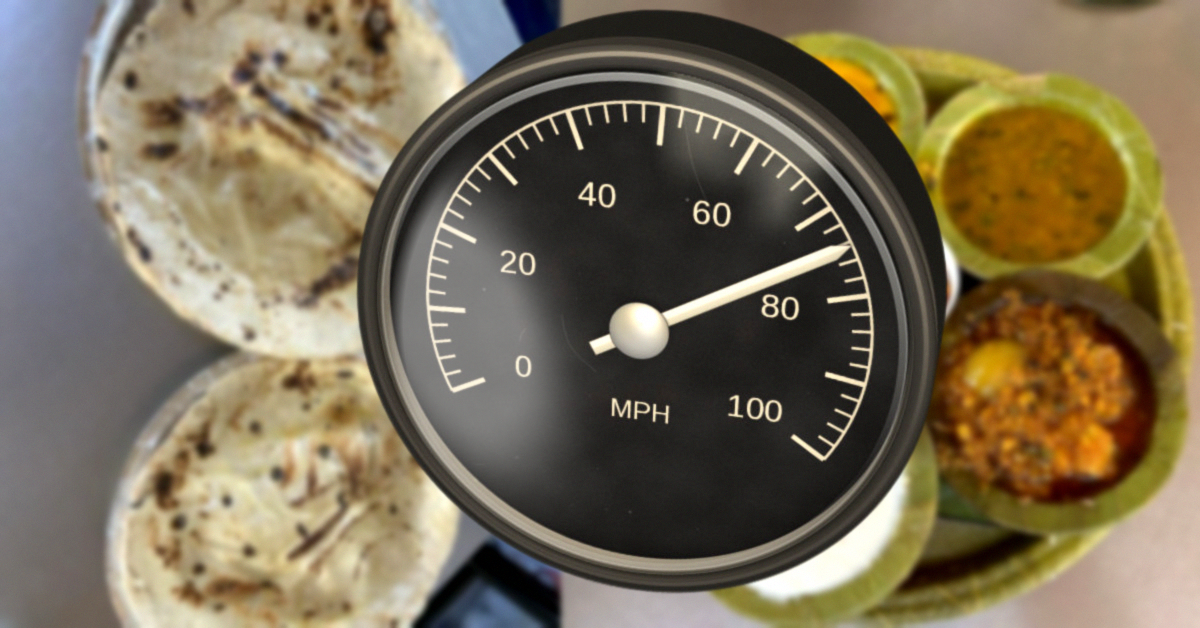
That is value=74 unit=mph
